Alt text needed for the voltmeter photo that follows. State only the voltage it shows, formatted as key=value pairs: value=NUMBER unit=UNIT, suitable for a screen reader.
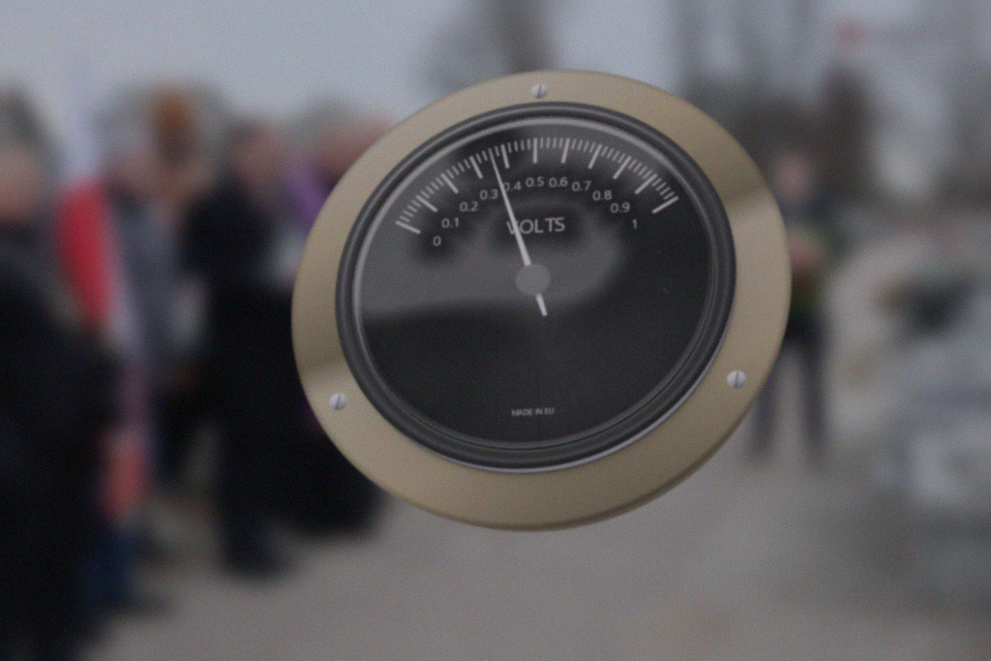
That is value=0.36 unit=V
